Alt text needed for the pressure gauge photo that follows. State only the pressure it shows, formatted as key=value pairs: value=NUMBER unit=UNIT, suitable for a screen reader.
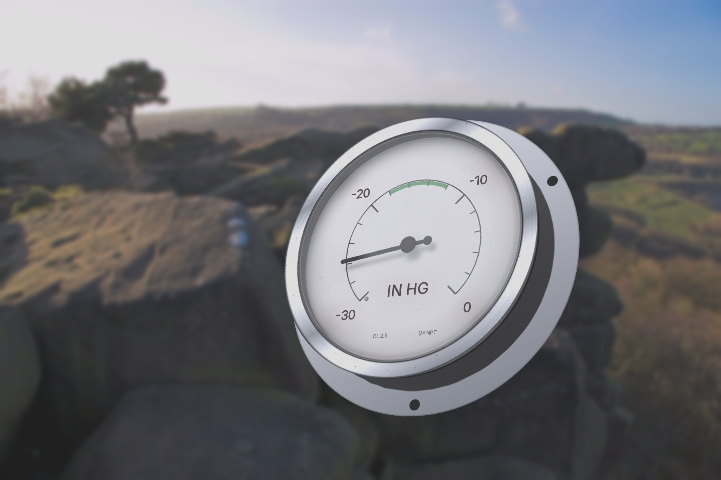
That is value=-26 unit=inHg
